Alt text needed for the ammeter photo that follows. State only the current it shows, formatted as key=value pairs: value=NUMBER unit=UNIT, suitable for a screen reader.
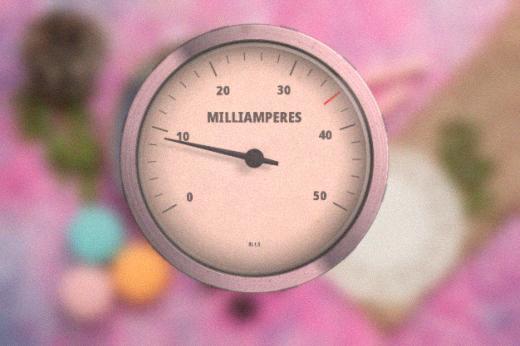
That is value=9 unit=mA
